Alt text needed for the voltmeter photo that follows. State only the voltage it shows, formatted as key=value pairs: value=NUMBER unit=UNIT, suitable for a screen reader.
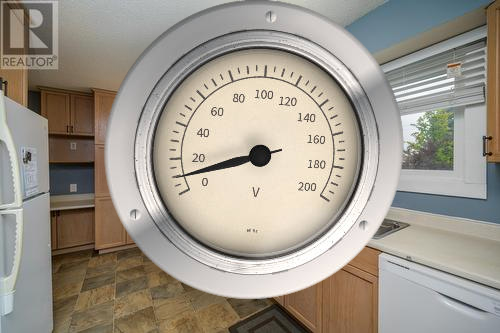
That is value=10 unit=V
